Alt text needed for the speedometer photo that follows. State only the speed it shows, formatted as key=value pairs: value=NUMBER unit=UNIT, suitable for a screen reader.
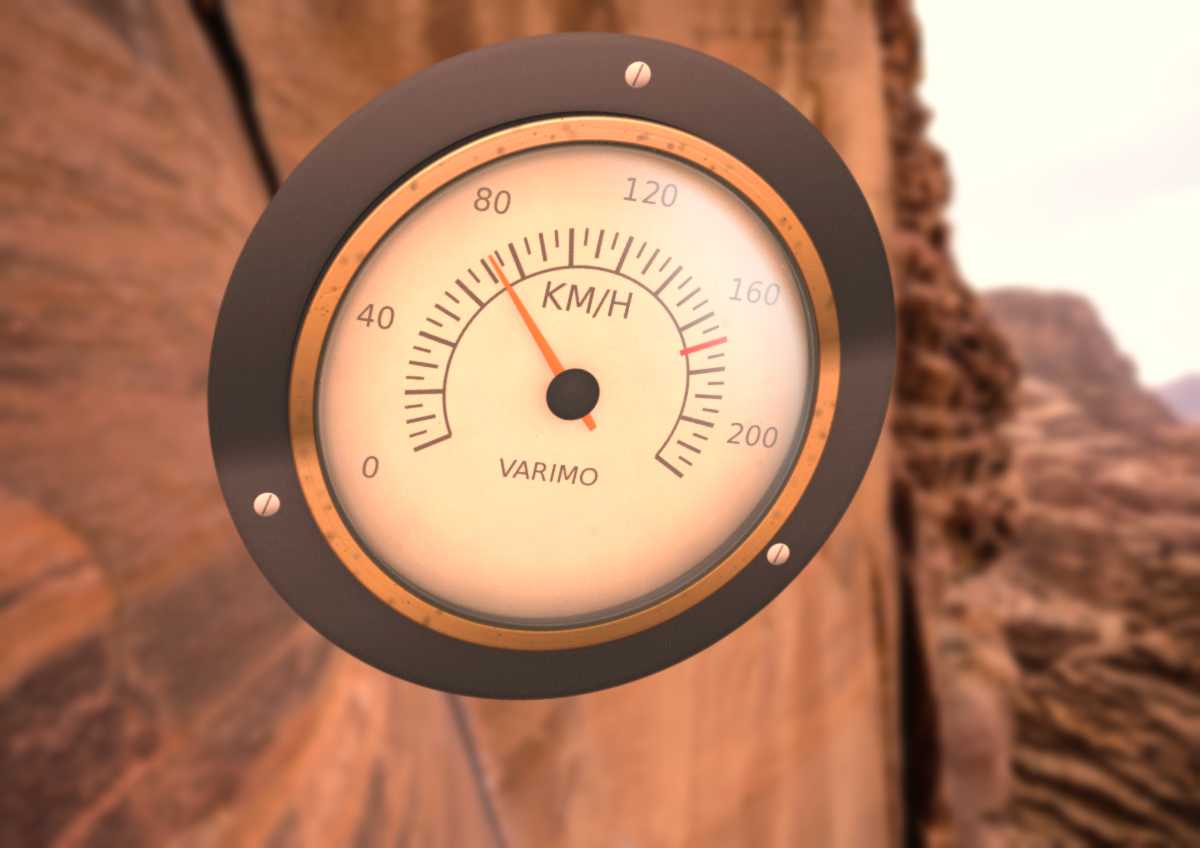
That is value=72.5 unit=km/h
